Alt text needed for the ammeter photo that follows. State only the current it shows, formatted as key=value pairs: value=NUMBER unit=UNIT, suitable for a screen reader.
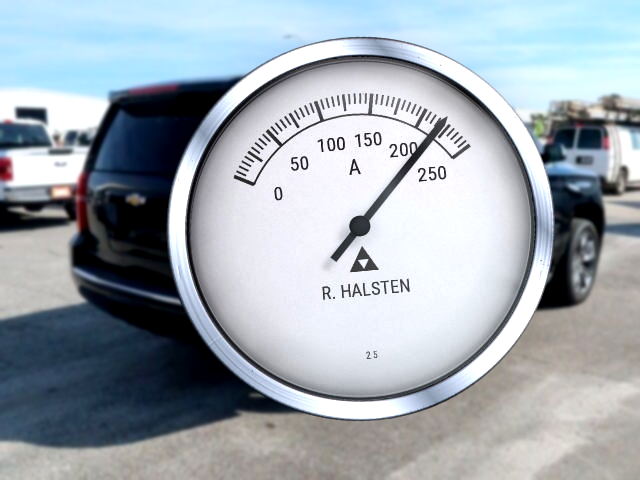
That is value=220 unit=A
